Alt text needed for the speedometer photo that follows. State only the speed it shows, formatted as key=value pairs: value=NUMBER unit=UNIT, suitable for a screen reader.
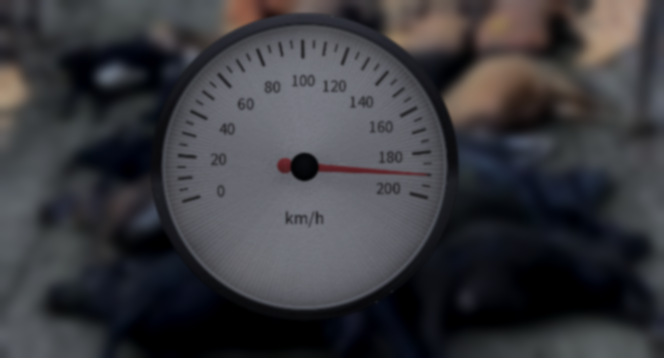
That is value=190 unit=km/h
